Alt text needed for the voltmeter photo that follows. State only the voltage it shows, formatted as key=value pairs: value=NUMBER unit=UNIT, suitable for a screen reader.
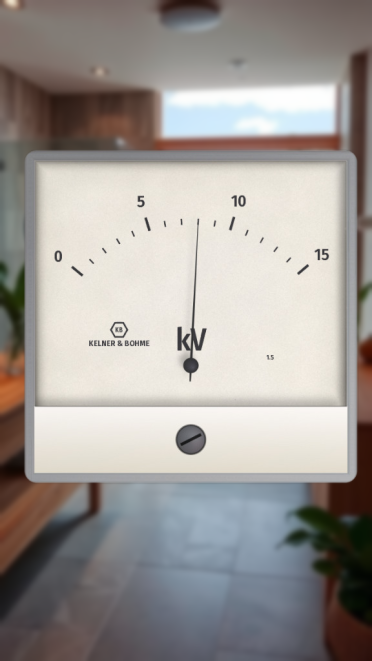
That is value=8 unit=kV
